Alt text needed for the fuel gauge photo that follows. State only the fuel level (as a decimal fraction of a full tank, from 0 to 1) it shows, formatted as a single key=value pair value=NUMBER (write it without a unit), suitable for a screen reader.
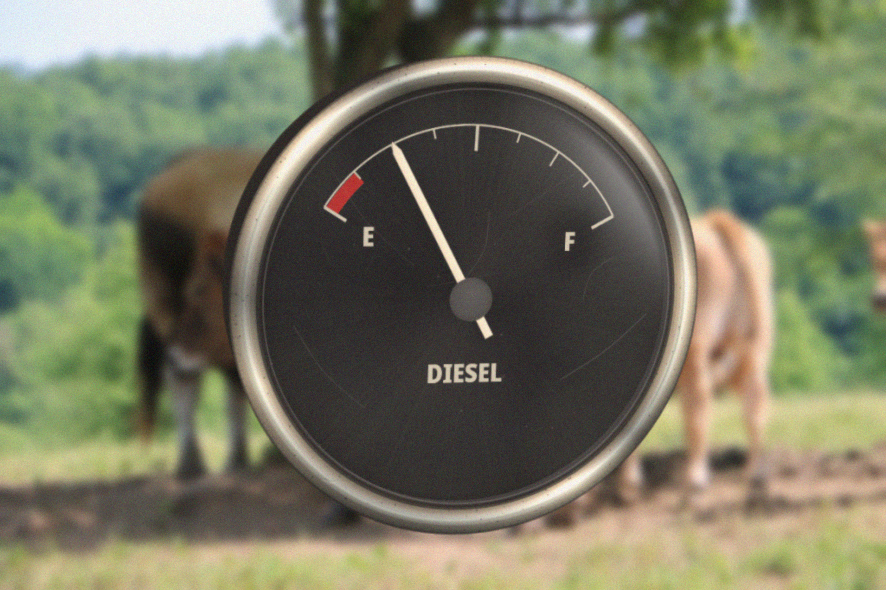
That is value=0.25
